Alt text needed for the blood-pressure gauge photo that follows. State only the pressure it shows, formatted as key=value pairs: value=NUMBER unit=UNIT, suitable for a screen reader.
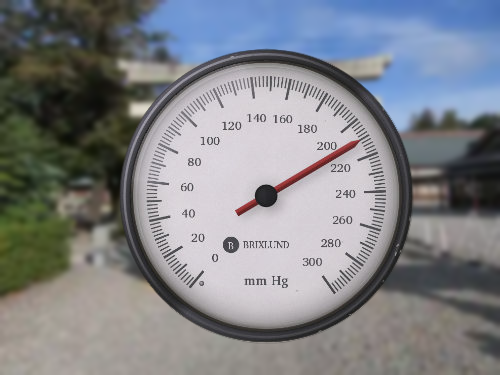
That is value=210 unit=mmHg
